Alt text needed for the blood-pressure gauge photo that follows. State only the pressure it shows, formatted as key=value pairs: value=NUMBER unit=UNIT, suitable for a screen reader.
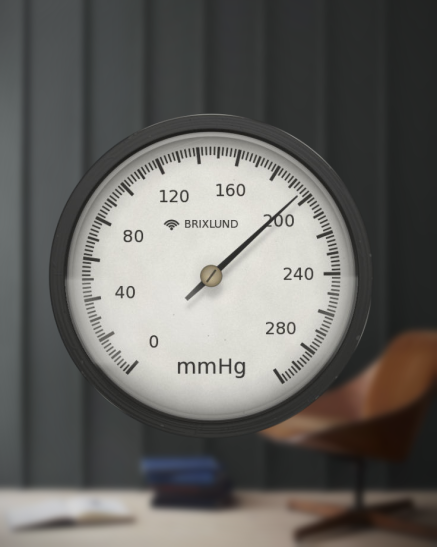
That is value=196 unit=mmHg
